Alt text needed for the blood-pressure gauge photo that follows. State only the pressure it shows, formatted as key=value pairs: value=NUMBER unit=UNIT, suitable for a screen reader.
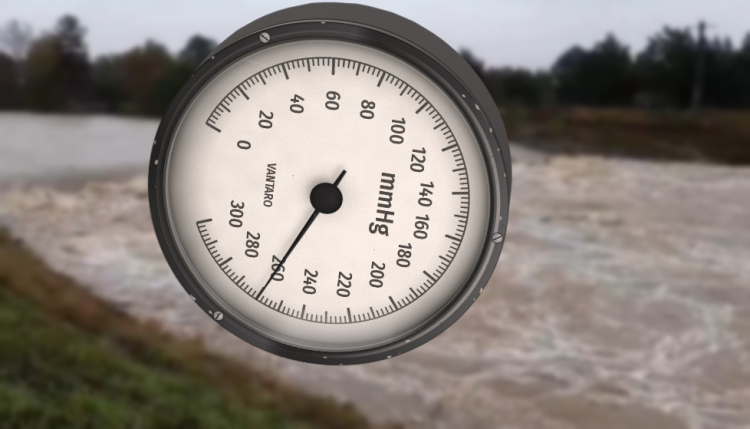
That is value=260 unit=mmHg
